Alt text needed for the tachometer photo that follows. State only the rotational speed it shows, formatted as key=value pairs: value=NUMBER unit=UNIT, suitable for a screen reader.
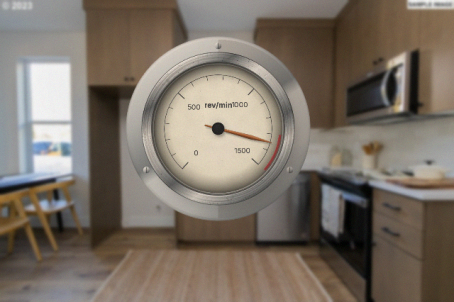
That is value=1350 unit=rpm
